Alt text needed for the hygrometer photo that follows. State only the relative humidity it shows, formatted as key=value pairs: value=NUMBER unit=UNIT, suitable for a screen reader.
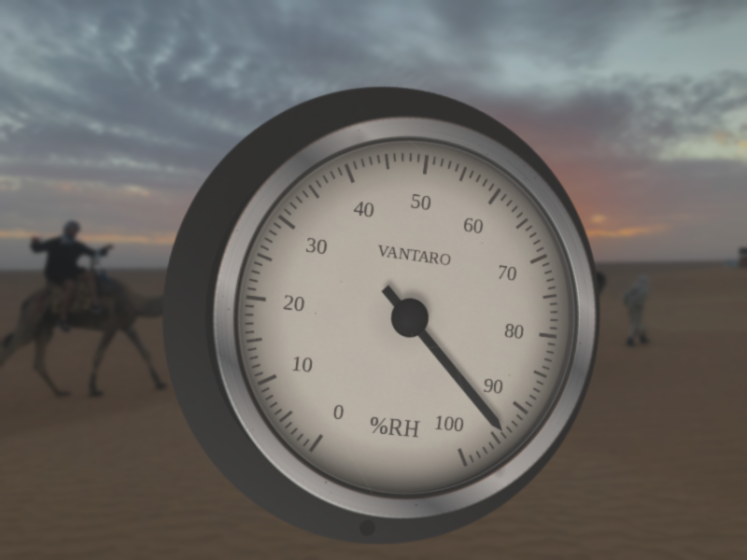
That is value=94 unit=%
